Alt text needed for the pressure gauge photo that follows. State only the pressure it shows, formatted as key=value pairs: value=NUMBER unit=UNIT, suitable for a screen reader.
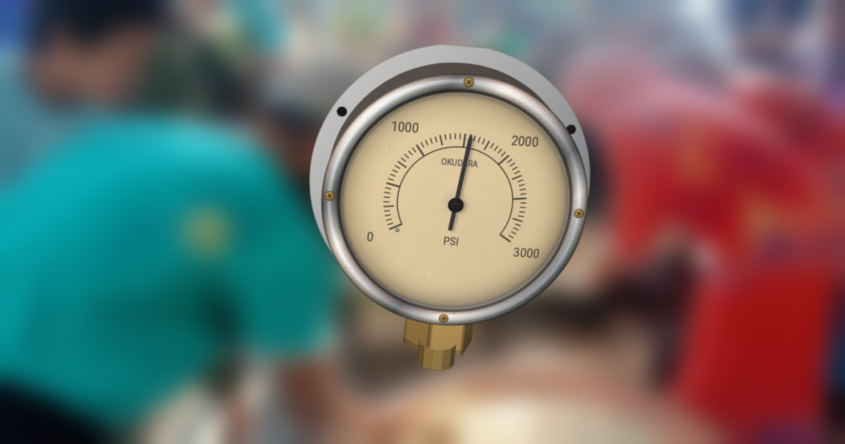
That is value=1550 unit=psi
